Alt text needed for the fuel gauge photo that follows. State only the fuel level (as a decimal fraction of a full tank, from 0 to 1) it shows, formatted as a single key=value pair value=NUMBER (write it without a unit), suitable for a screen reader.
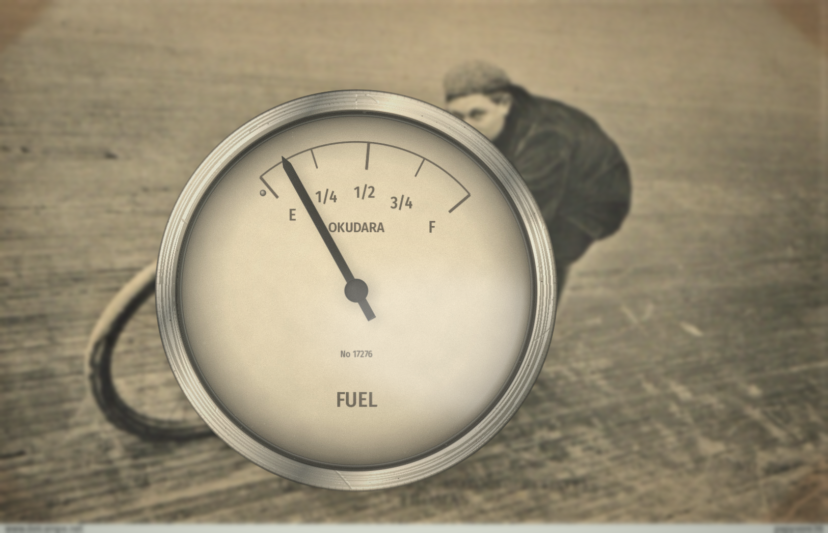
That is value=0.125
